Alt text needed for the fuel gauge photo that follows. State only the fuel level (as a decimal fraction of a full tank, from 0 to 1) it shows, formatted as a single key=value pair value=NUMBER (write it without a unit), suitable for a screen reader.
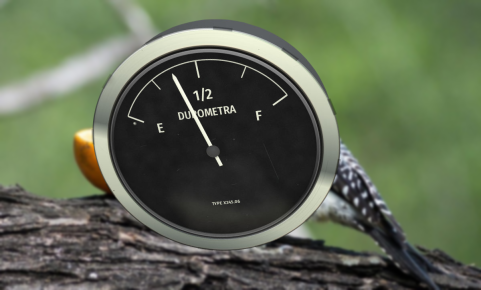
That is value=0.375
